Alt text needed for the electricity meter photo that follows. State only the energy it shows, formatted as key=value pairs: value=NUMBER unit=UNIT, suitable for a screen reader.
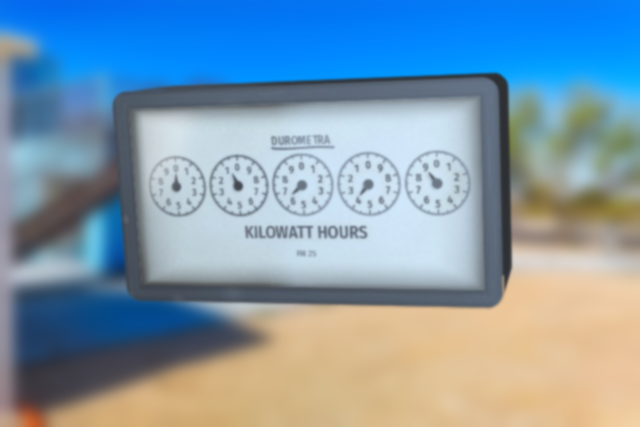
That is value=639 unit=kWh
